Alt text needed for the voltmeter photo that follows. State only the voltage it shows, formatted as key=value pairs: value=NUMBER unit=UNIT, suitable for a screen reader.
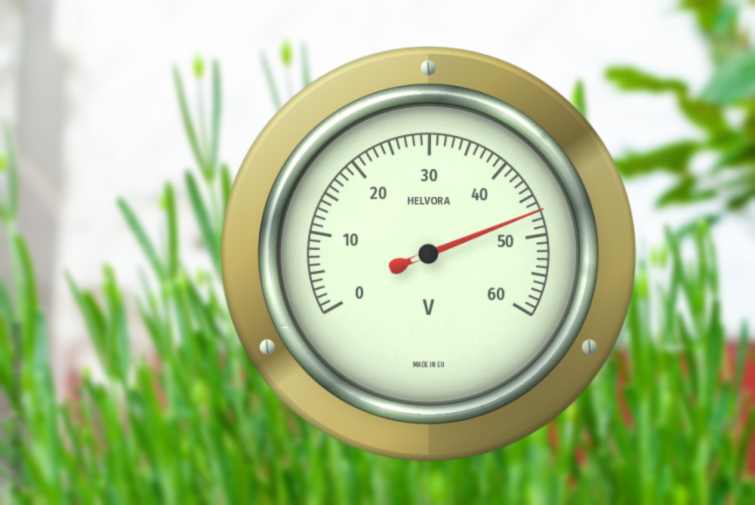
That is value=47 unit=V
